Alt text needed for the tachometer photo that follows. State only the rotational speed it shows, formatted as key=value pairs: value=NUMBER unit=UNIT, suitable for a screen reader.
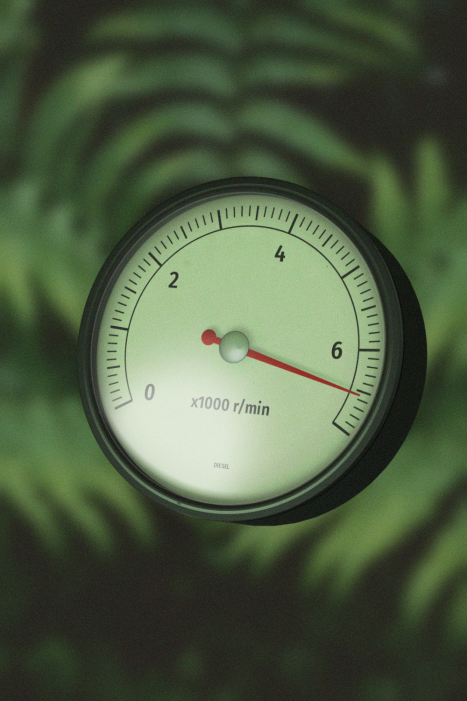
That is value=6550 unit=rpm
